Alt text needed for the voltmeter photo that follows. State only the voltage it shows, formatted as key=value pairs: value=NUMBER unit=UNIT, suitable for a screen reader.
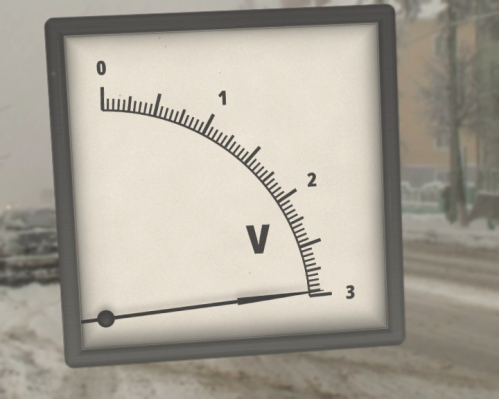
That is value=2.95 unit=V
